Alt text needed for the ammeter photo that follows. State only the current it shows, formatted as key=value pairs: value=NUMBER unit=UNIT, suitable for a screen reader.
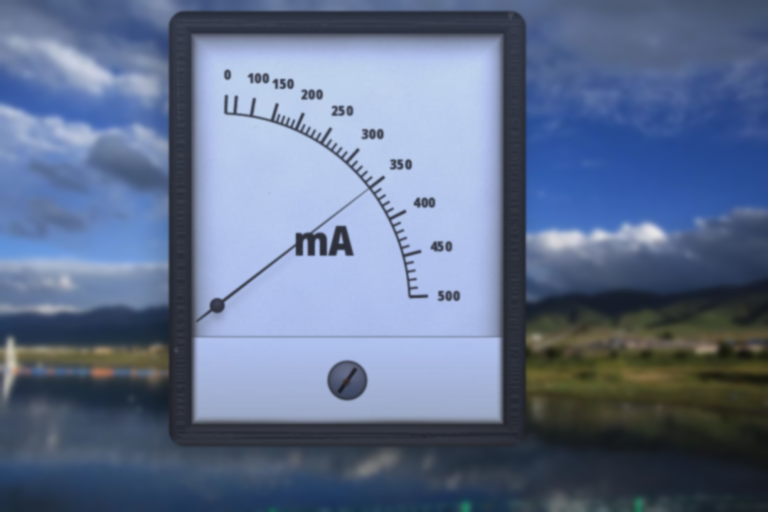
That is value=350 unit=mA
